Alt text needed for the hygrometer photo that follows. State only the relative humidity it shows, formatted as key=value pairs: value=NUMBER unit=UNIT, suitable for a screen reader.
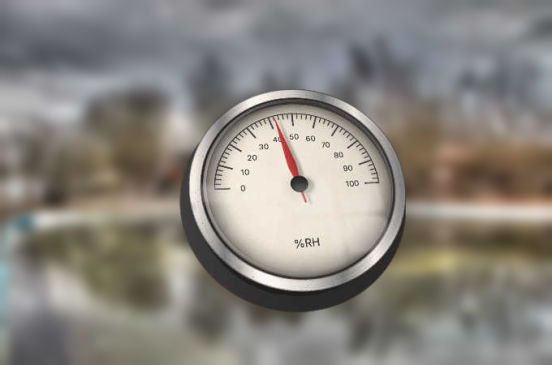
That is value=42 unit=%
